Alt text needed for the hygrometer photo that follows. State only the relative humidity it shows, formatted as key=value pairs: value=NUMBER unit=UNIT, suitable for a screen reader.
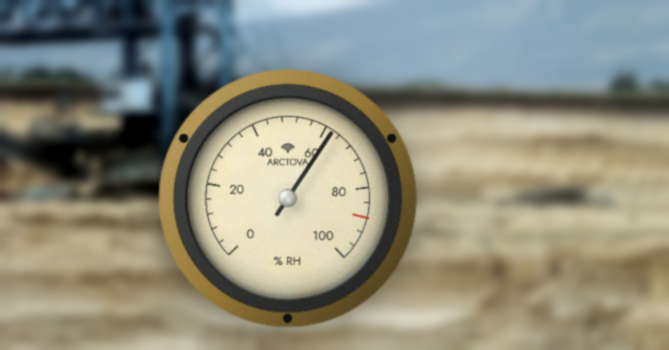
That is value=62 unit=%
